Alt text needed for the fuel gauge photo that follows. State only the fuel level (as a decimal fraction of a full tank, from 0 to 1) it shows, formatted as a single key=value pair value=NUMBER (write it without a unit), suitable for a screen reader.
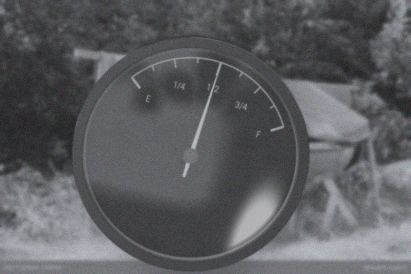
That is value=0.5
